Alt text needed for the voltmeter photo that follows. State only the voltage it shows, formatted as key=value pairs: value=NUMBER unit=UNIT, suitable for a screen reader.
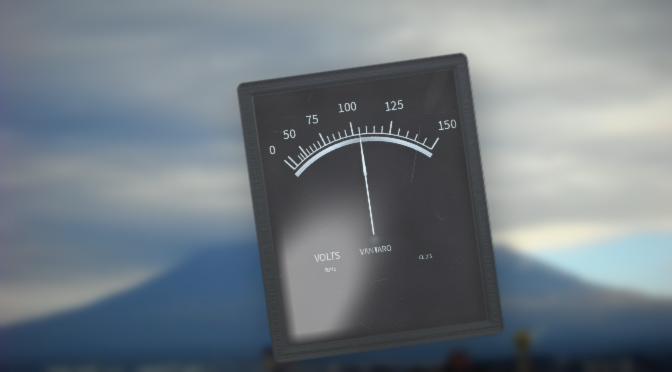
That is value=105 unit=V
